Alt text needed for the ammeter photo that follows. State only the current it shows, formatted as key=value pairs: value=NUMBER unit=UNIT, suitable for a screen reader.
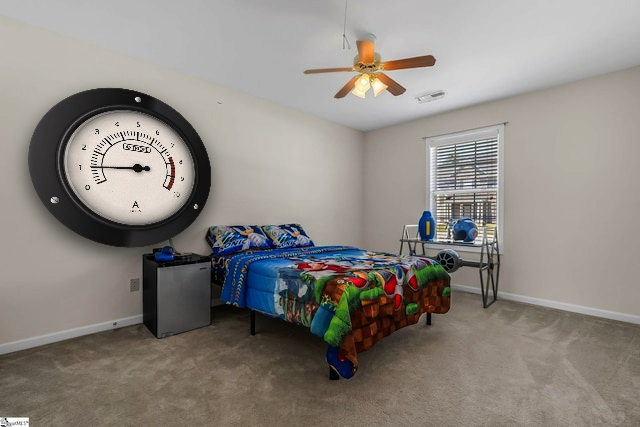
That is value=1 unit=A
